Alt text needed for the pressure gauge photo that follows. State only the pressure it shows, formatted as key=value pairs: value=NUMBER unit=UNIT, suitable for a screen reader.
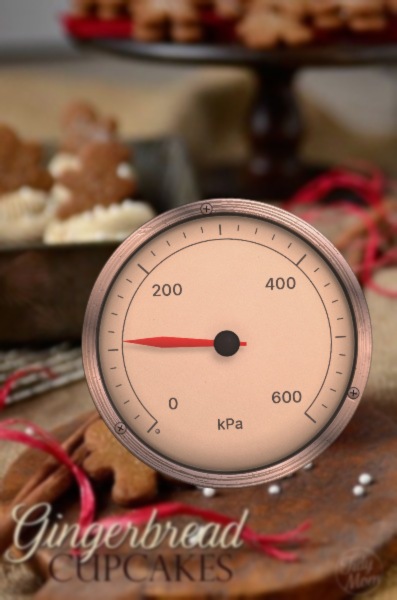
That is value=110 unit=kPa
